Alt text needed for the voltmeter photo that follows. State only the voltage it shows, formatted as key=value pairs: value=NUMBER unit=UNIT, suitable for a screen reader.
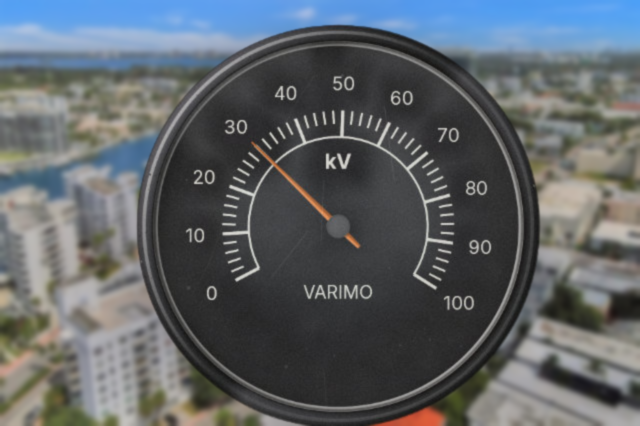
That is value=30 unit=kV
